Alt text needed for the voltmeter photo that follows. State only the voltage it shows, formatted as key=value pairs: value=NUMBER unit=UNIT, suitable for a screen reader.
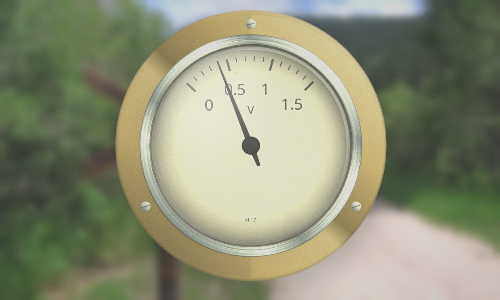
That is value=0.4 unit=V
